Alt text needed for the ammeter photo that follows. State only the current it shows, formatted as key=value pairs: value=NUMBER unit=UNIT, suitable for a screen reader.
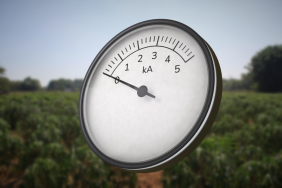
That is value=0 unit=kA
